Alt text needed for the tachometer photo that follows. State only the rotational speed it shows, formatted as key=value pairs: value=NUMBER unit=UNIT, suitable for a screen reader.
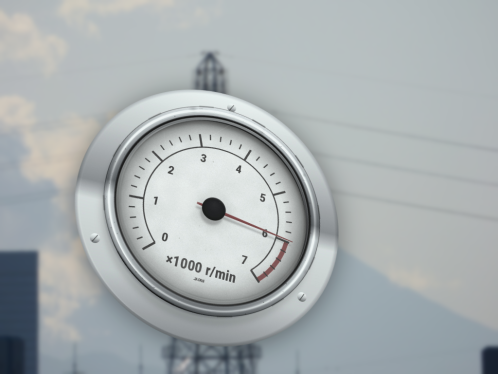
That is value=6000 unit=rpm
